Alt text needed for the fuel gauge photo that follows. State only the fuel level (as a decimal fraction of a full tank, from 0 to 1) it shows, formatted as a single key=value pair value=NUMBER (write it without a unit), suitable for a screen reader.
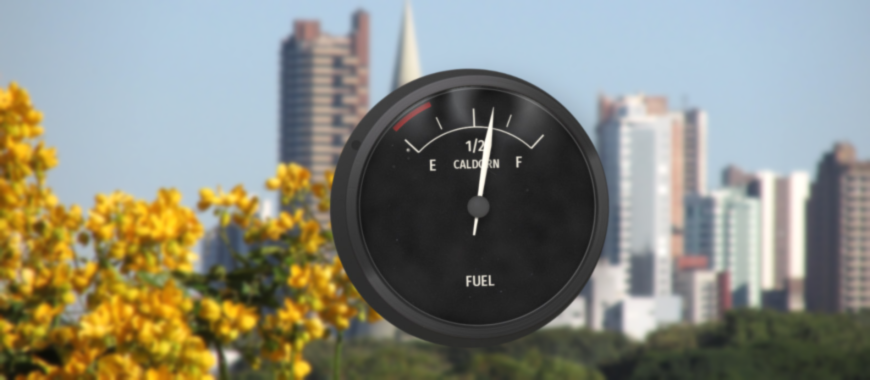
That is value=0.625
